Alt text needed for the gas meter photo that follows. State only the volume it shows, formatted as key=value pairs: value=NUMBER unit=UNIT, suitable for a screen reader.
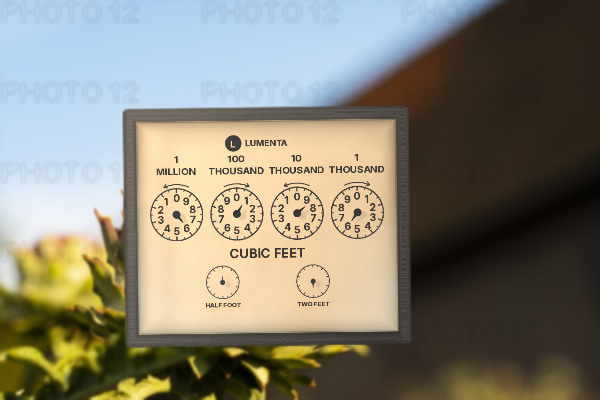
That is value=608600 unit=ft³
